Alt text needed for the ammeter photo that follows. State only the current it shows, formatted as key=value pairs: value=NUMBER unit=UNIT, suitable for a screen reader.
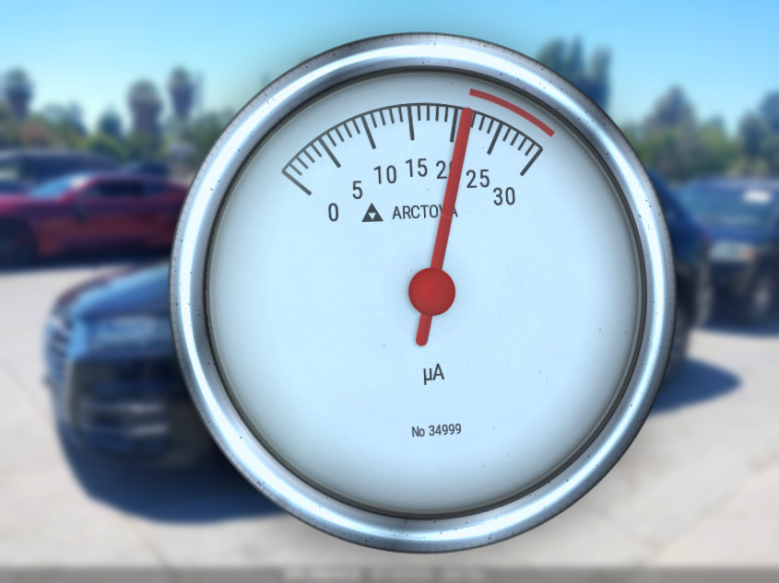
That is value=21 unit=µA
